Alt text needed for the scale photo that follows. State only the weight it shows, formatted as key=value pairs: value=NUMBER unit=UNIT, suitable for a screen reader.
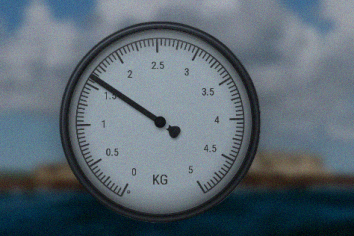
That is value=1.6 unit=kg
